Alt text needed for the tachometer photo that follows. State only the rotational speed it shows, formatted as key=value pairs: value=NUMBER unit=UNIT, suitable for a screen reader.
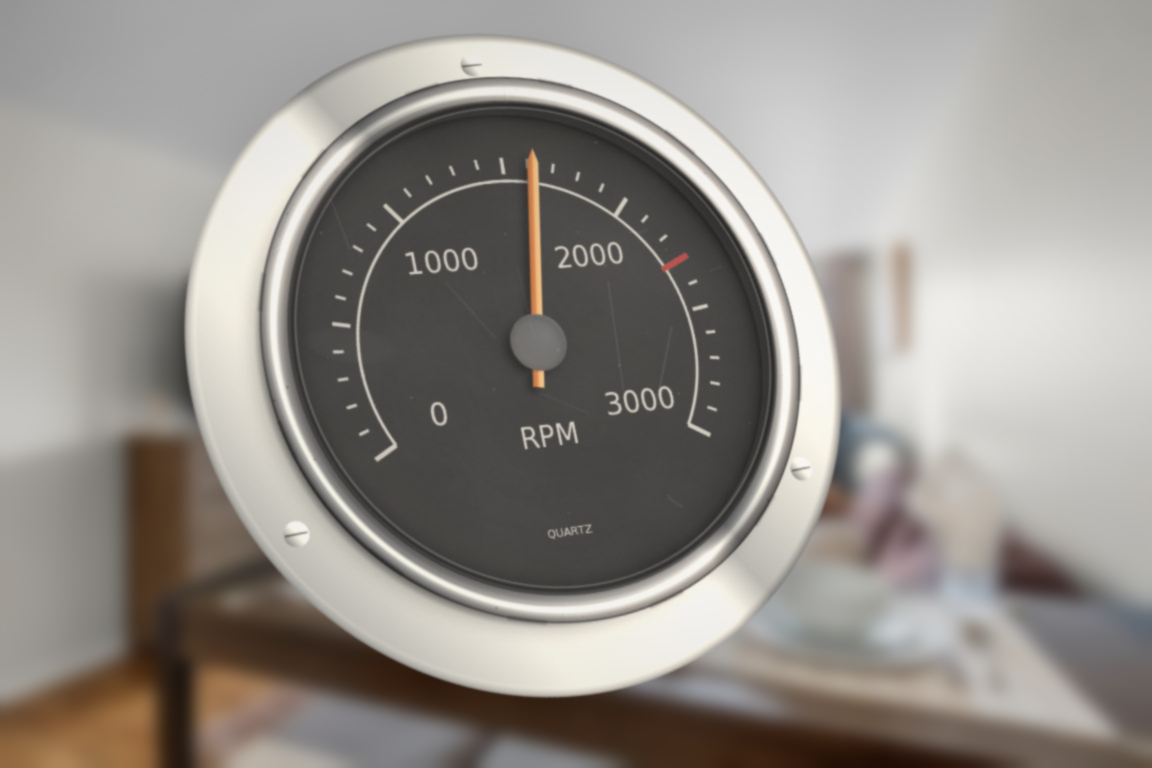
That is value=1600 unit=rpm
